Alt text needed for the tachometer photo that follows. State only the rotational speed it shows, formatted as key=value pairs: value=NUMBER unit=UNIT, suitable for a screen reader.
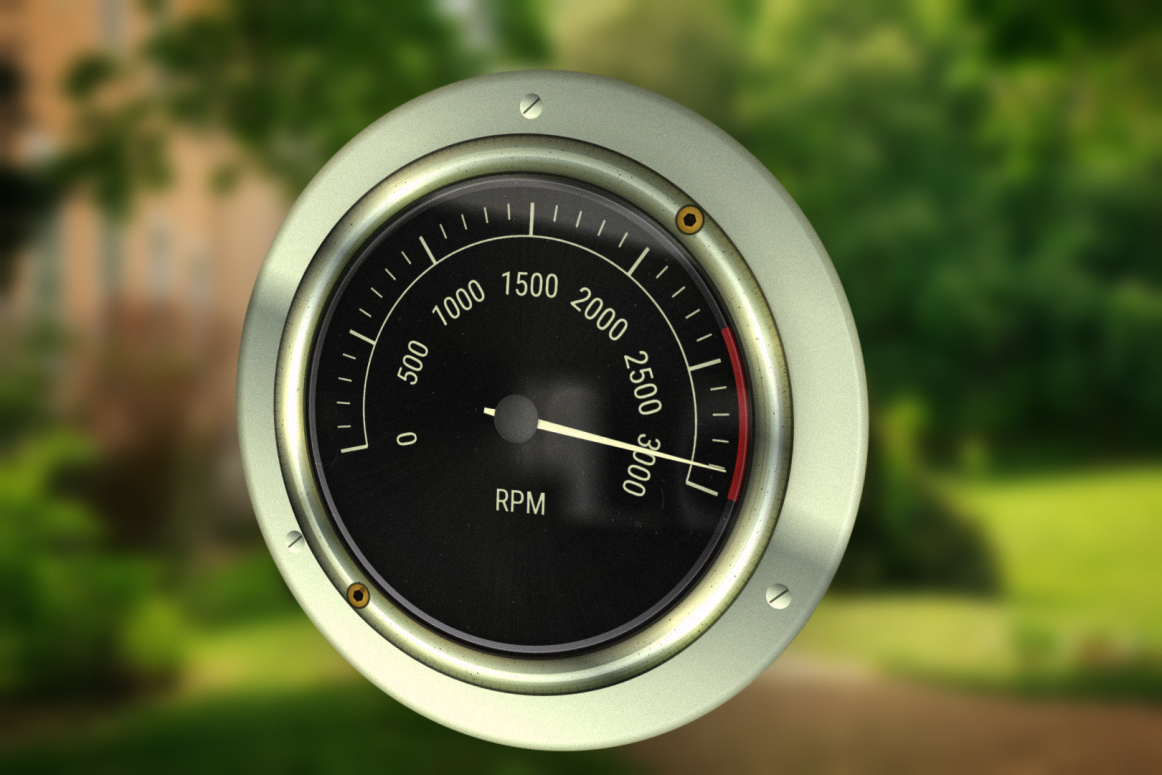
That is value=2900 unit=rpm
